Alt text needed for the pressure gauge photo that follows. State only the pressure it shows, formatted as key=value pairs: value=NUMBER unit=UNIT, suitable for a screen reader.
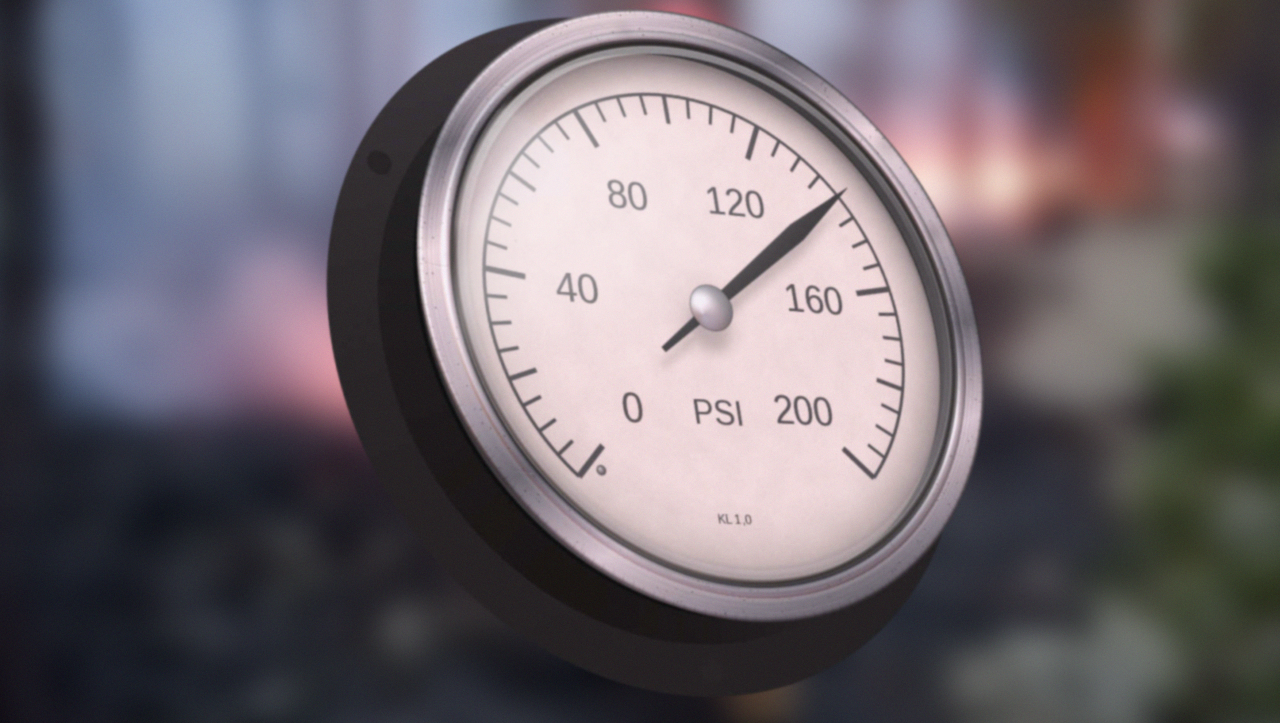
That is value=140 unit=psi
